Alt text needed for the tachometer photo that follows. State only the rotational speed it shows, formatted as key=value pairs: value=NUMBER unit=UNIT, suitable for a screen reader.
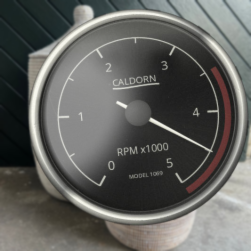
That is value=4500 unit=rpm
